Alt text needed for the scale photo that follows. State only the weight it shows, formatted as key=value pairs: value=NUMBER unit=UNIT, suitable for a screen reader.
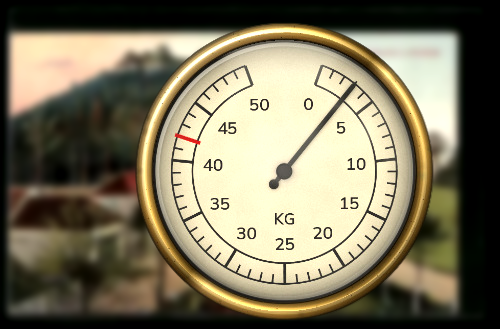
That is value=3 unit=kg
